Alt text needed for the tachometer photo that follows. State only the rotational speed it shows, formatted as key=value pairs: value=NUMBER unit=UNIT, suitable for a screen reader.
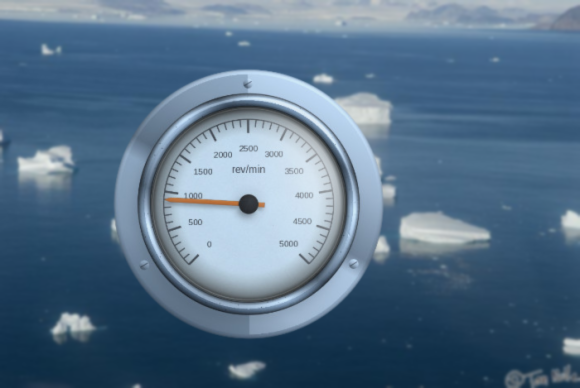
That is value=900 unit=rpm
